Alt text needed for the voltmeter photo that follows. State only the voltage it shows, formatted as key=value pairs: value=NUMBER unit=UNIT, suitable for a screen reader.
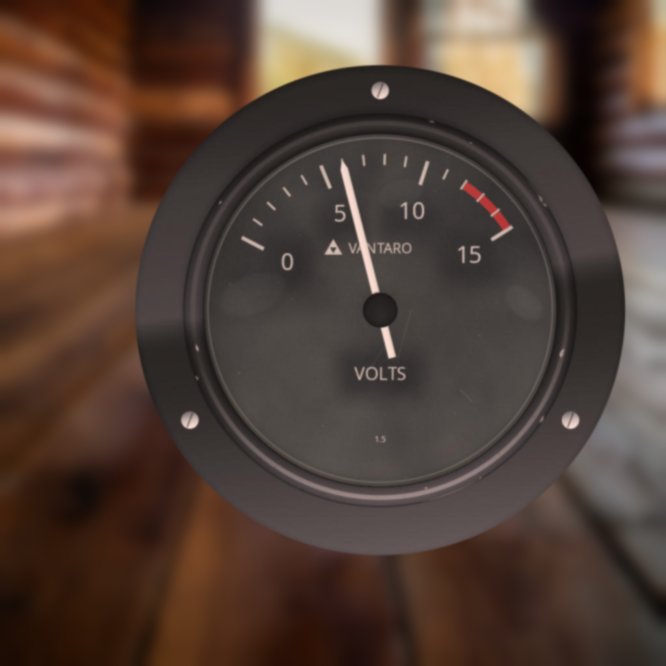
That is value=6 unit=V
